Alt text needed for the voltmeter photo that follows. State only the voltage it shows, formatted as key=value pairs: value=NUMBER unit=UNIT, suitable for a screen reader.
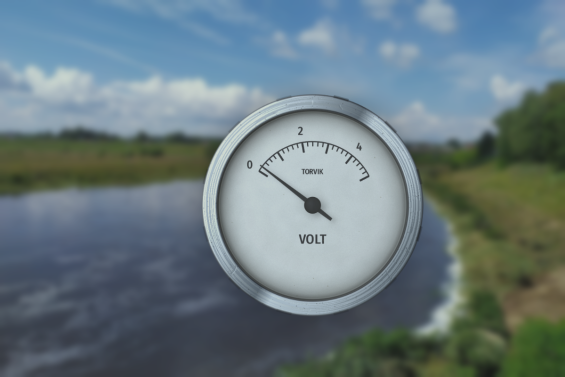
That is value=0.2 unit=V
